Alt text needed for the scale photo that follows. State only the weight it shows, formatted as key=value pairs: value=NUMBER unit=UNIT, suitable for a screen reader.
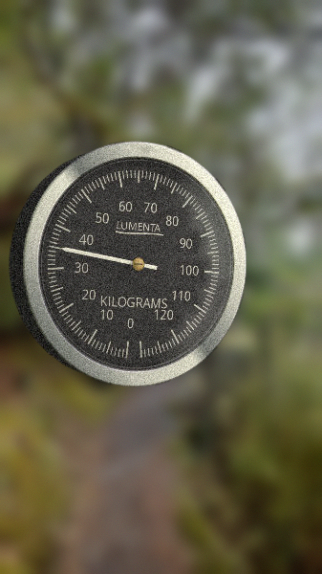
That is value=35 unit=kg
